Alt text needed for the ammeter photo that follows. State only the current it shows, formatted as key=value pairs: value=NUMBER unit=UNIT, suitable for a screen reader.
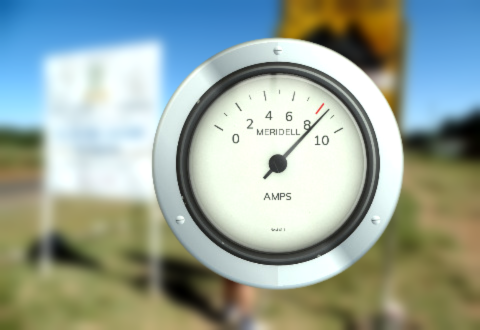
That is value=8.5 unit=A
